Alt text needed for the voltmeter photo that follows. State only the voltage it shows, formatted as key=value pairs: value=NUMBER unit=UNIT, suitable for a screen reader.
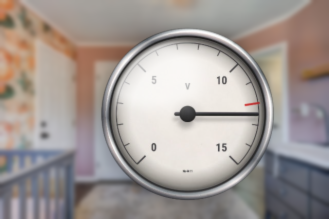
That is value=12.5 unit=V
